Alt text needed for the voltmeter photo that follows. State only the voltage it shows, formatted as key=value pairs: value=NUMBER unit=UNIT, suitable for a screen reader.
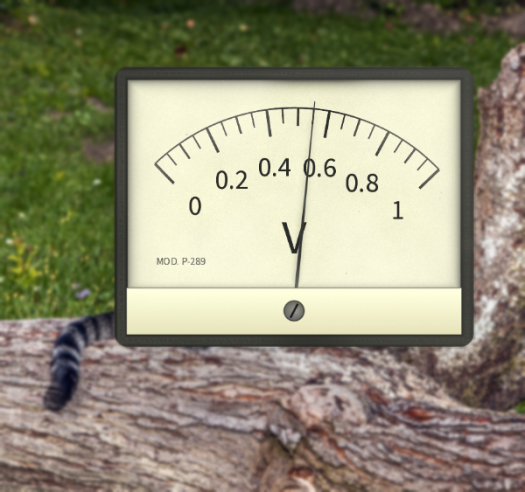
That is value=0.55 unit=V
